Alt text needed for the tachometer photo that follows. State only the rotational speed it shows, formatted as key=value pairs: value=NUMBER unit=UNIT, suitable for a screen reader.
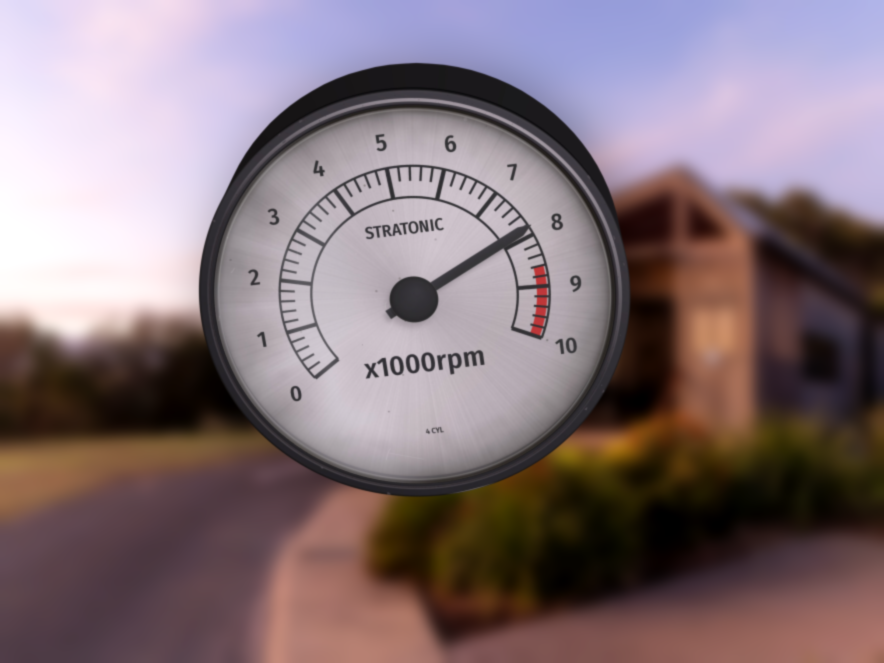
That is value=7800 unit=rpm
